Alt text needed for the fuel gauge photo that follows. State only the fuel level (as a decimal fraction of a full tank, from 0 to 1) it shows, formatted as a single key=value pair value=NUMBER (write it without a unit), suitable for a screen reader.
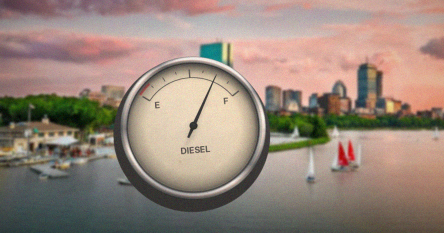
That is value=0.75
